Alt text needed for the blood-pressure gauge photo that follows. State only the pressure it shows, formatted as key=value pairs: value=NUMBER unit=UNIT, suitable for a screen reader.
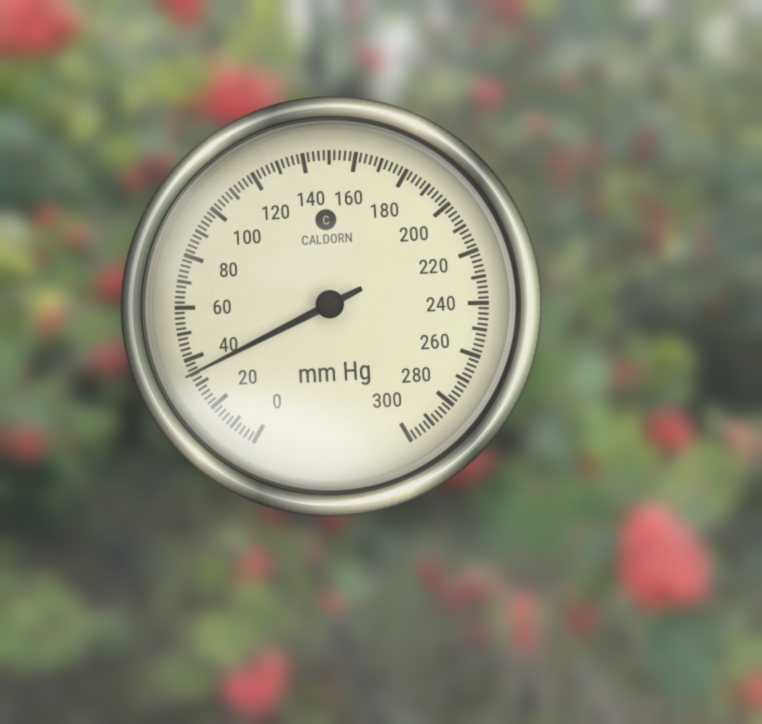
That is value=34 unit=mmHg
